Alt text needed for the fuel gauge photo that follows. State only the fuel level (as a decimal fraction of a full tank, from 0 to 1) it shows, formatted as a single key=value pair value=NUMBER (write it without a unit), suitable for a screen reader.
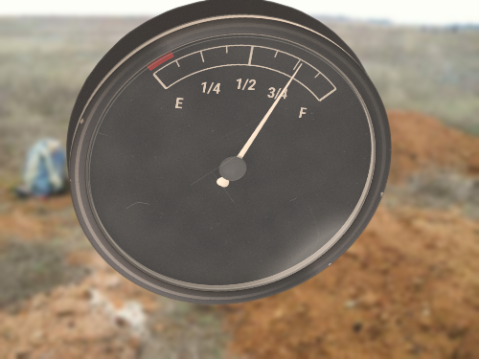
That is value=0.75
